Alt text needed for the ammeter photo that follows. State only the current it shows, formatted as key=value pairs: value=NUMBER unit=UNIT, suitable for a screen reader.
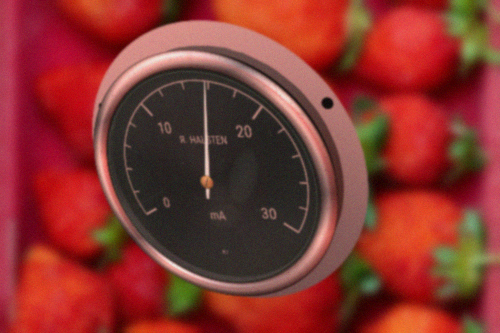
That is value=16 unit=mA
